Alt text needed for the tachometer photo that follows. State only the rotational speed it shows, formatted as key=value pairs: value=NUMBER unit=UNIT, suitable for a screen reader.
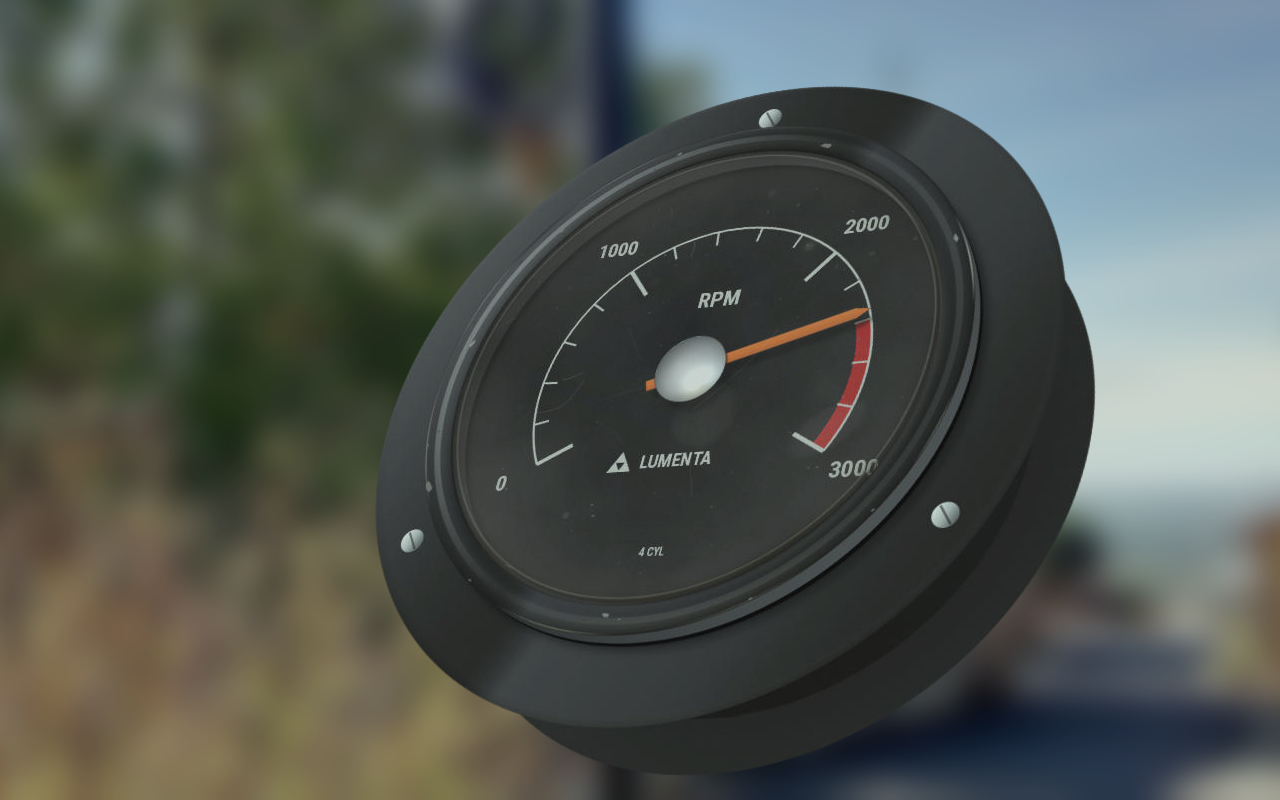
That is value=2400 unit=rpm
